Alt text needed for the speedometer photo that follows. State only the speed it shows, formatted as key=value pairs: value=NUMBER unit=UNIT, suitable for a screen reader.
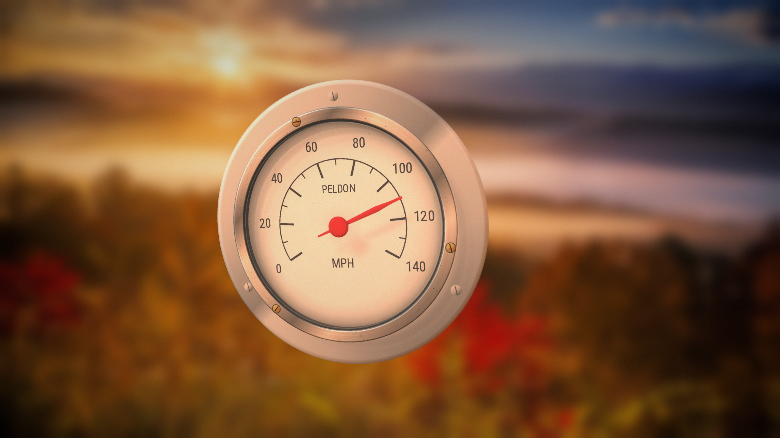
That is value=110 unit=mph
